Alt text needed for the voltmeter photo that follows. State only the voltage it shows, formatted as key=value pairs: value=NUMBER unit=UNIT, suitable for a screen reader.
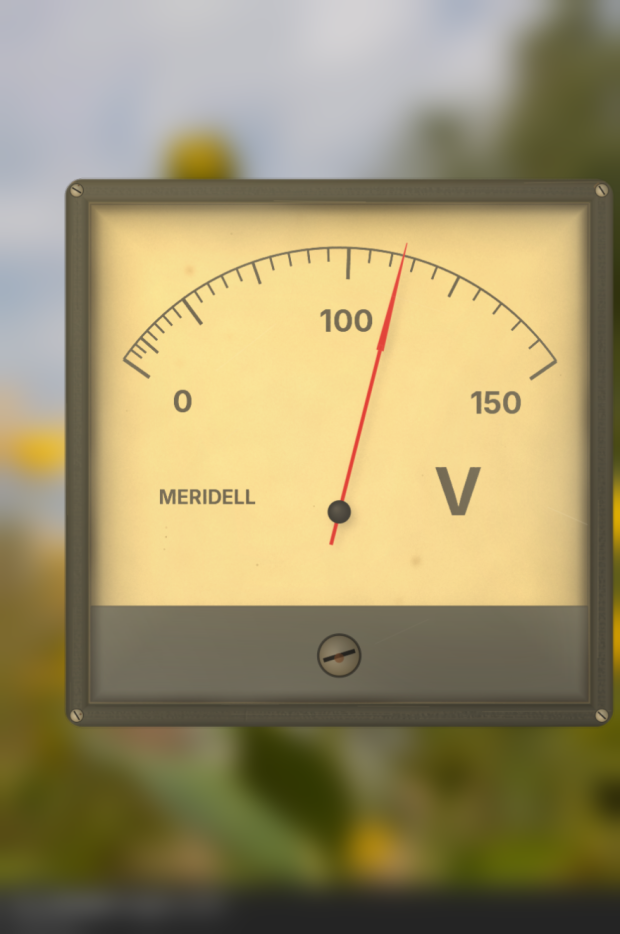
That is value=112.5 unit=V
